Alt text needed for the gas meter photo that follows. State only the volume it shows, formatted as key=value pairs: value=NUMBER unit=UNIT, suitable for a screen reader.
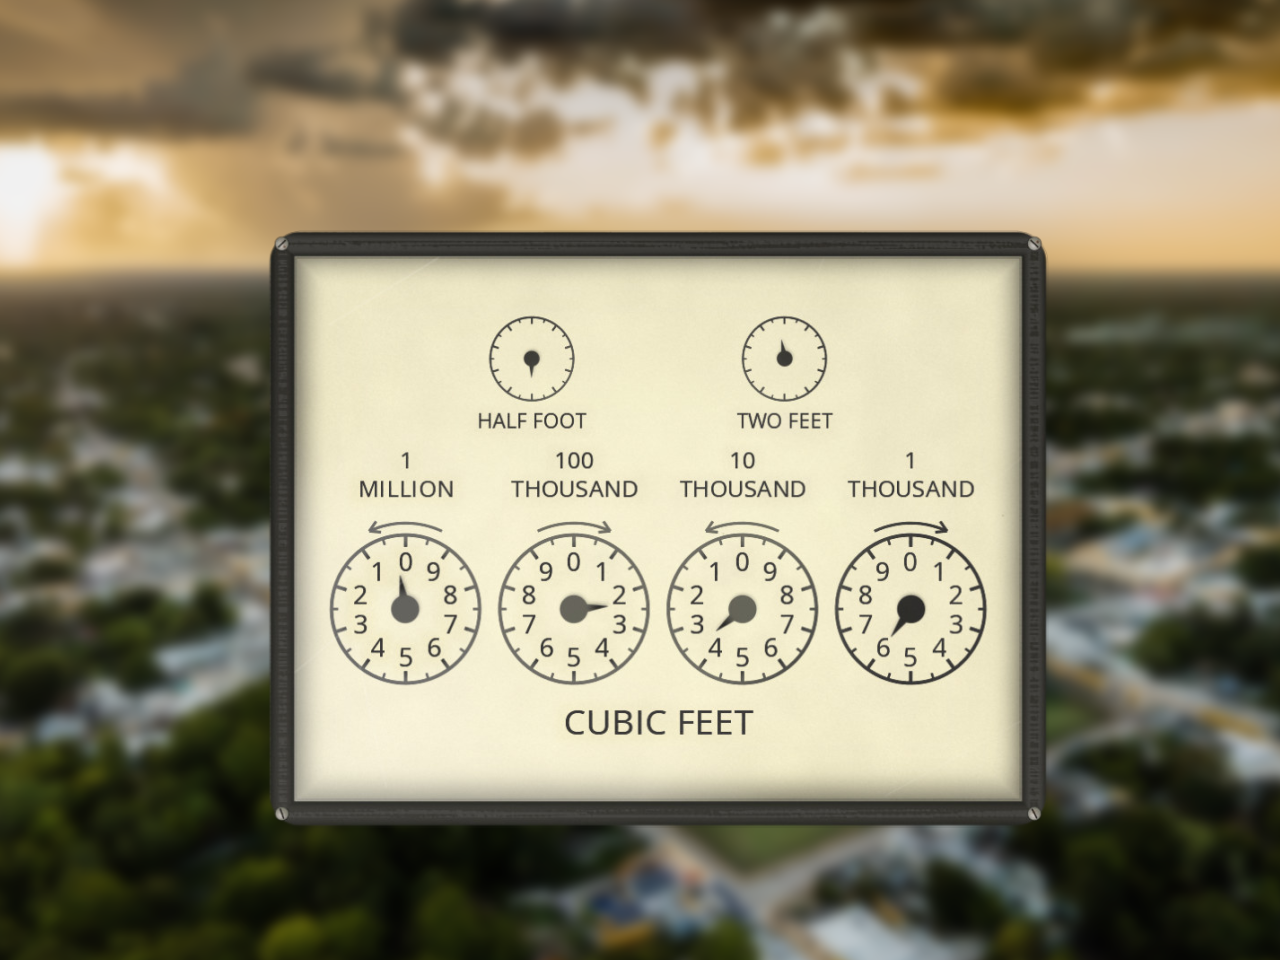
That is value=23600 unit=ft³
